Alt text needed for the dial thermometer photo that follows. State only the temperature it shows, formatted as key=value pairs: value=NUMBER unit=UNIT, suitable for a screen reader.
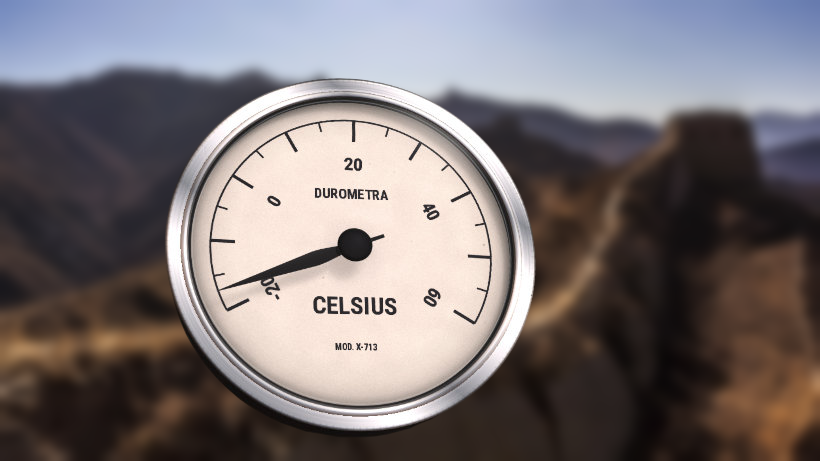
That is value=-17.5 unit=°C
